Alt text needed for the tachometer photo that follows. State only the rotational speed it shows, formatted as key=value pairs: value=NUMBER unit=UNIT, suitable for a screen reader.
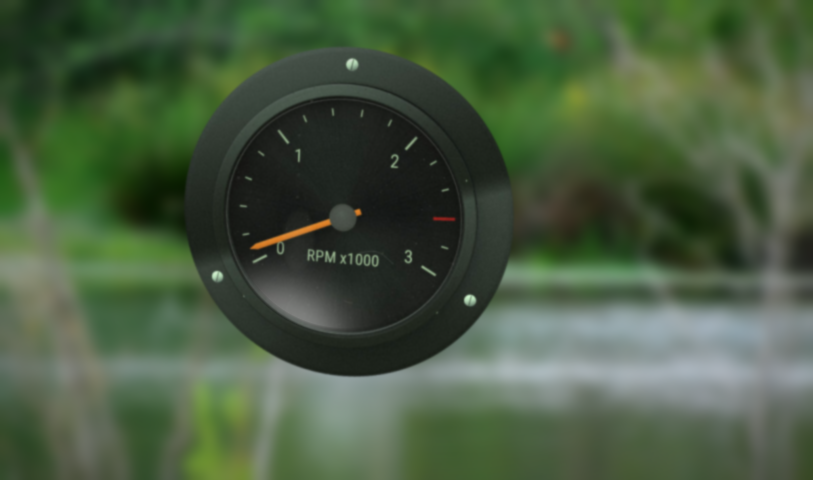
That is value=100 unit=rpm
